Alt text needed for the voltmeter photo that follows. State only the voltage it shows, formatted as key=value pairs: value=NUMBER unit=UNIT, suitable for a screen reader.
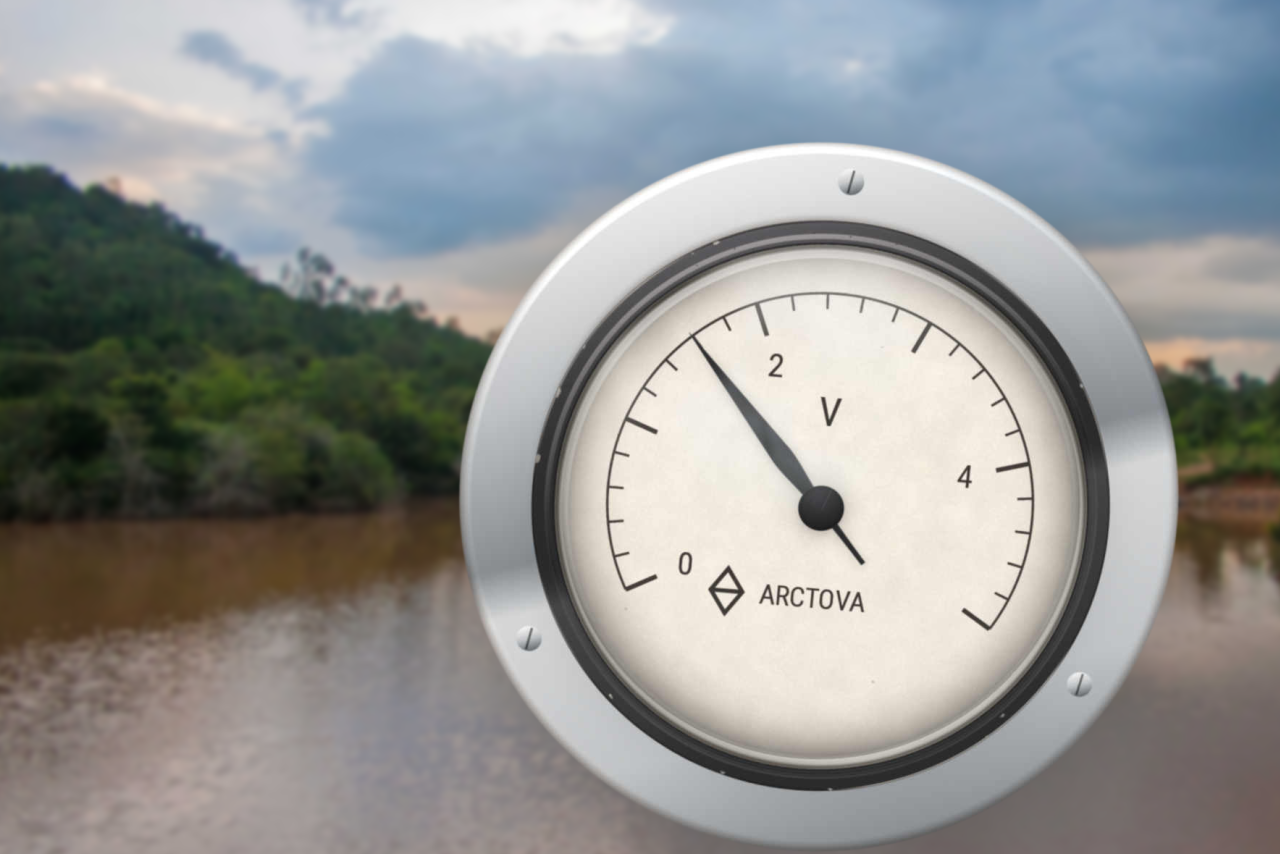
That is value=1.6 unit=V
